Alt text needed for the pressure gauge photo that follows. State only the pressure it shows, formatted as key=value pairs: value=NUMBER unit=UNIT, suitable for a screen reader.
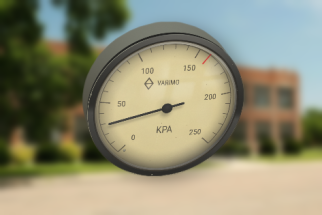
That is value=30 unit=kPa
